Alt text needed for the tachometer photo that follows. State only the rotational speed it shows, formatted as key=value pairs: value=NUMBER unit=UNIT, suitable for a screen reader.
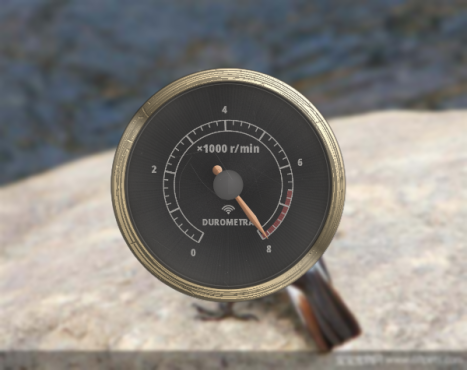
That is value=7900 unit=rpm
